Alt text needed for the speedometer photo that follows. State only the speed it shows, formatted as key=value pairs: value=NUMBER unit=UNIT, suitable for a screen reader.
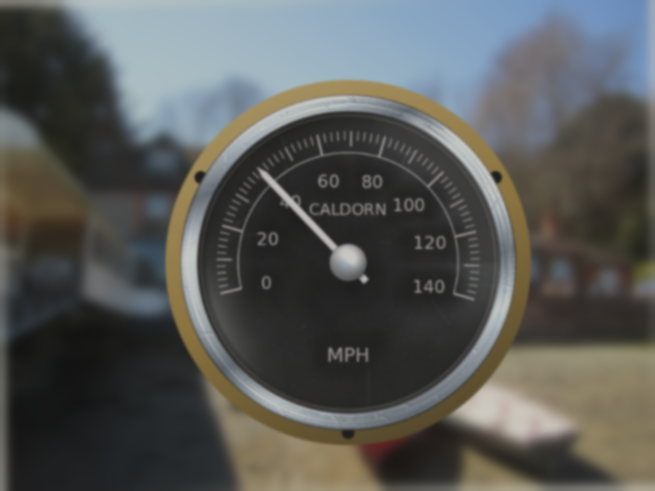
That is value=40 unit=mph
